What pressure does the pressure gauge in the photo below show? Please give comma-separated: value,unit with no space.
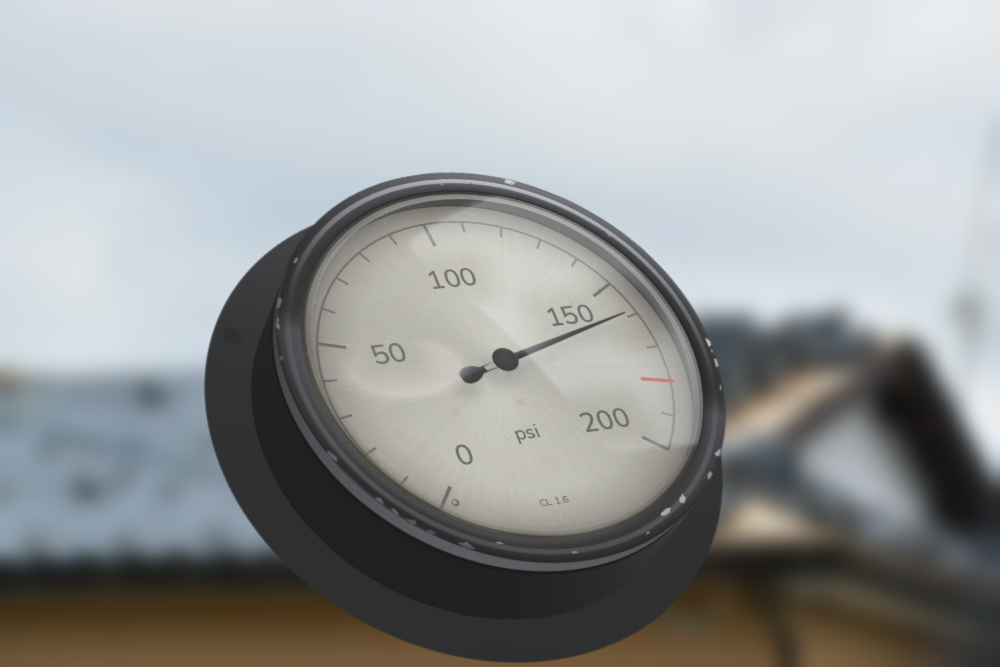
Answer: 160,psi
